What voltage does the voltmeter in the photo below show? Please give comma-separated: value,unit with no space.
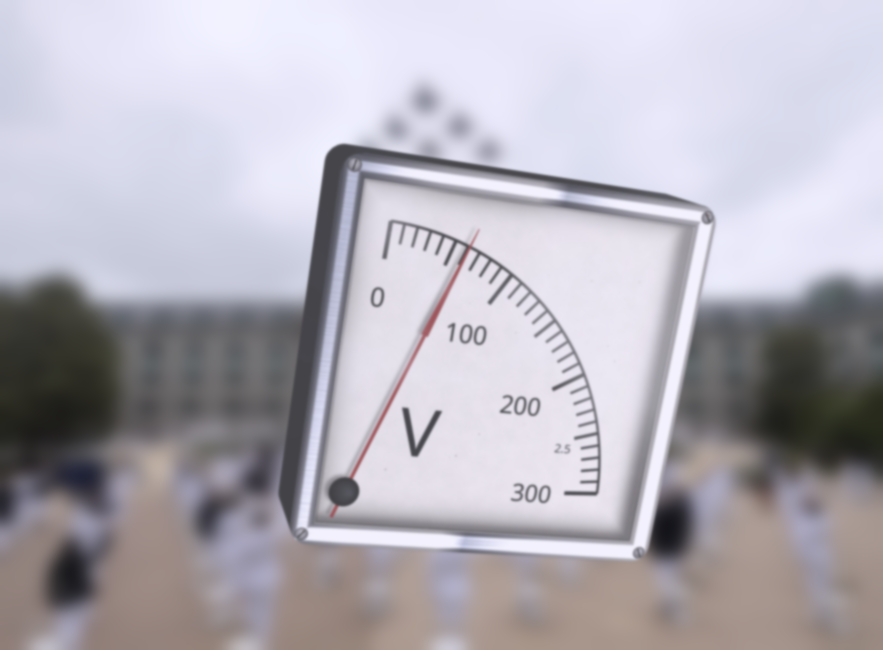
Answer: 60,V
